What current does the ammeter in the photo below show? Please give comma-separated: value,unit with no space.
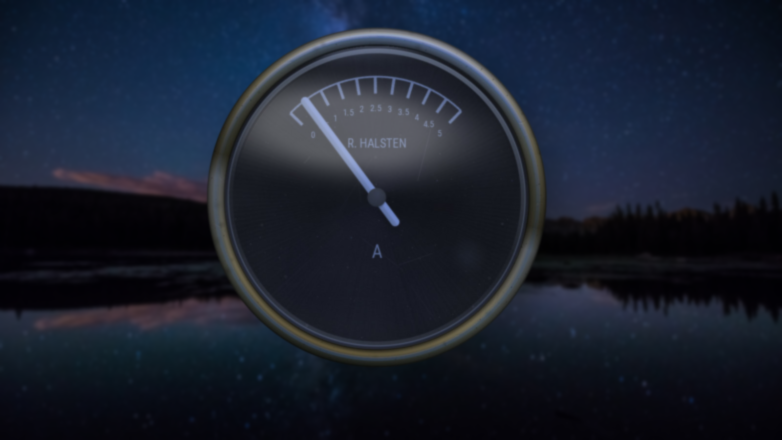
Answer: 0.5,A
